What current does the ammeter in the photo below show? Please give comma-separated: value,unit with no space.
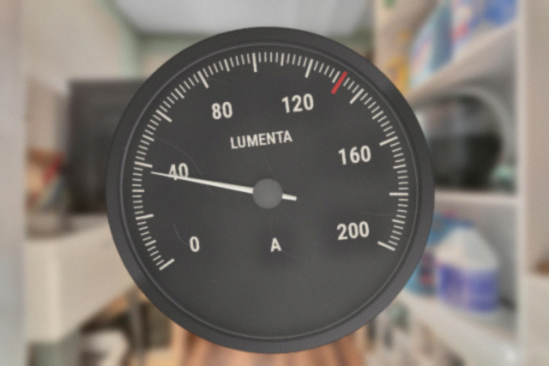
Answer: 38,A
